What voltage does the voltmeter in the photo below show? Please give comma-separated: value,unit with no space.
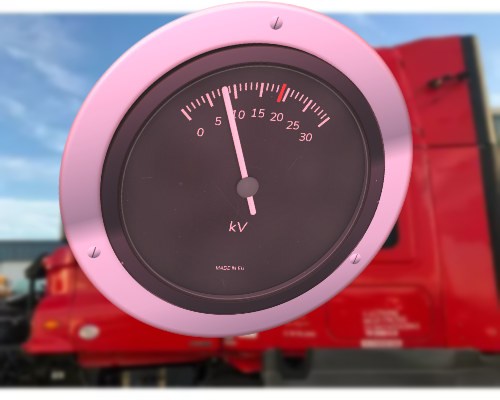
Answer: 8,kV
